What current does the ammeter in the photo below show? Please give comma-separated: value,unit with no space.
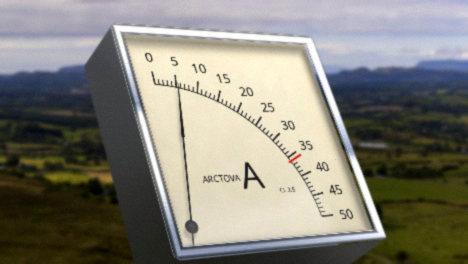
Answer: 5,A
